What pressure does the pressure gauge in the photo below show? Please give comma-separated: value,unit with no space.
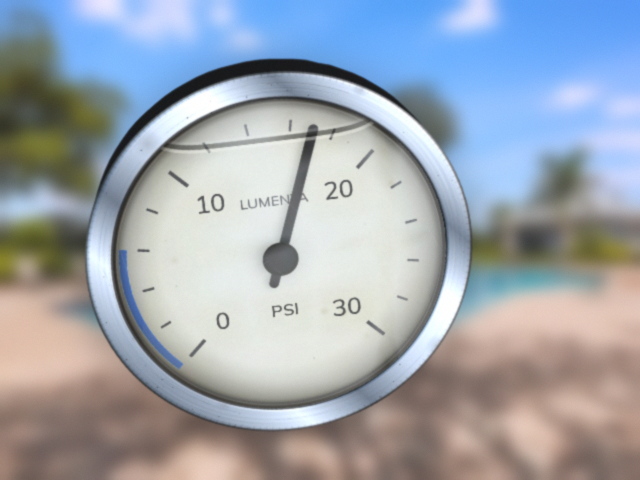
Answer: 17,psi
